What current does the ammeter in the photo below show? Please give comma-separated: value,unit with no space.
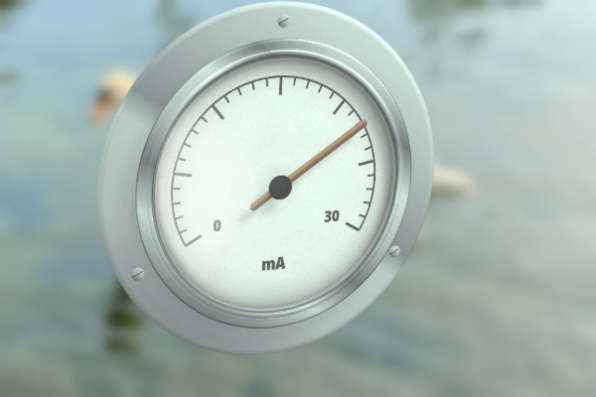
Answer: 22,mA
